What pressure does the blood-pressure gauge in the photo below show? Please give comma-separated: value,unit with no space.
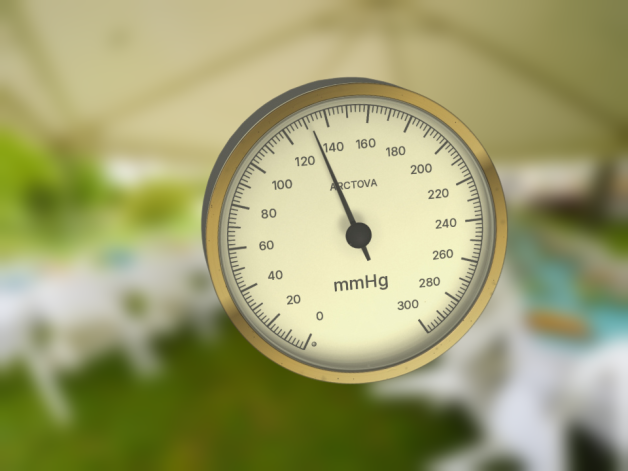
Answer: 132,mmHg
